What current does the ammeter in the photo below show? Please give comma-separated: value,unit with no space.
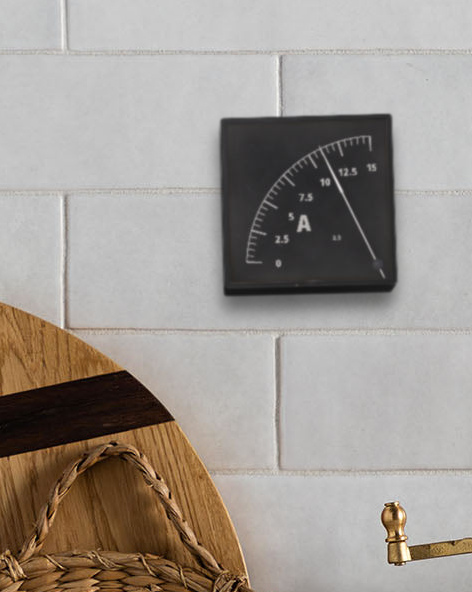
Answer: 11,A
